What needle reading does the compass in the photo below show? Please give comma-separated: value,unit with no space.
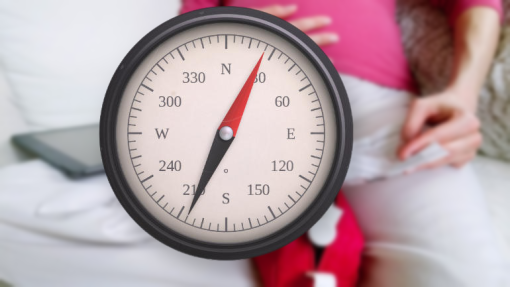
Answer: 25,°
